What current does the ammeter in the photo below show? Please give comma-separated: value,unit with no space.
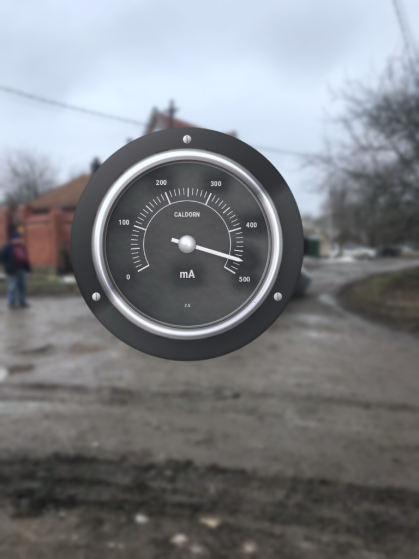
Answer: 470,mA
